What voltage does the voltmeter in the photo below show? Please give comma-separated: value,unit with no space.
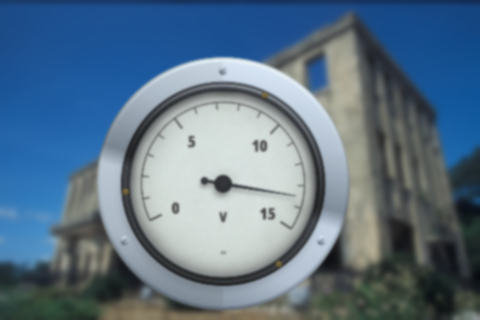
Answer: 13.5,V
